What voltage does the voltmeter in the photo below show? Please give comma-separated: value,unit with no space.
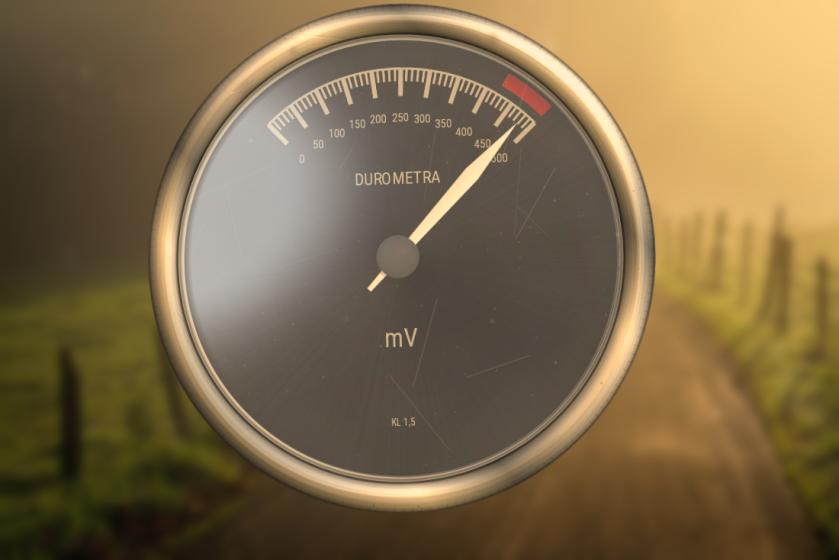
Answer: 480,mV
